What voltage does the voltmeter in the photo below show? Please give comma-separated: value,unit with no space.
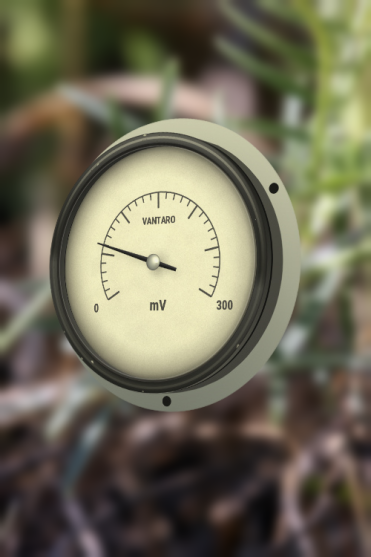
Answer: 60,mV
